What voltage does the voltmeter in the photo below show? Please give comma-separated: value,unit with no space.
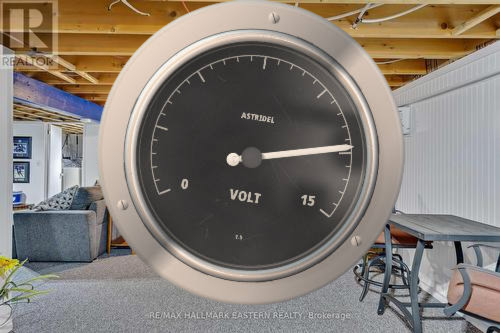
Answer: 12.25,V
